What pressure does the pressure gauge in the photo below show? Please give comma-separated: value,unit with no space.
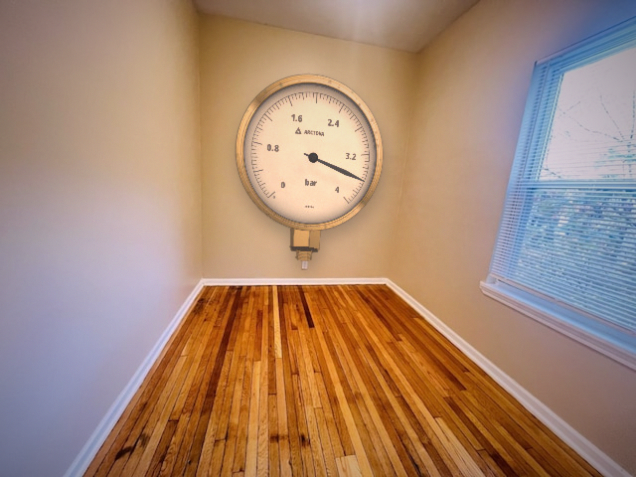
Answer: 3.6,bar
